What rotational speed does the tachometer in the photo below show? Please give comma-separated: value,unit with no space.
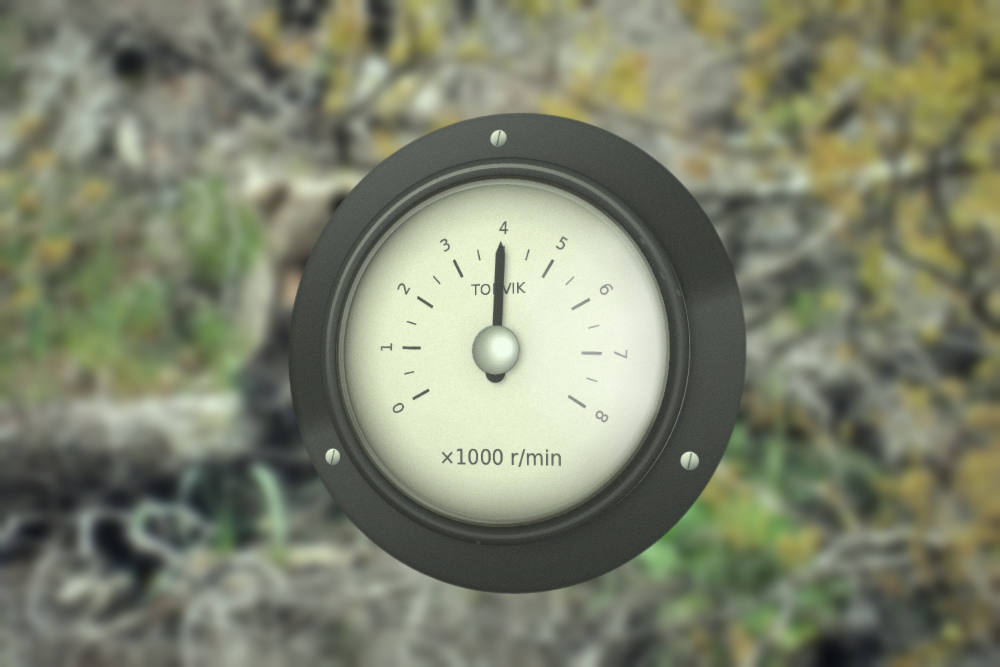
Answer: 4000,rpm
